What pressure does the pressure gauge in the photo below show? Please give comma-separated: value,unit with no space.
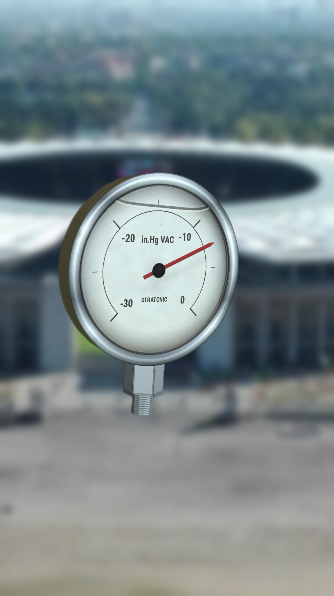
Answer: -7.5,inHg
